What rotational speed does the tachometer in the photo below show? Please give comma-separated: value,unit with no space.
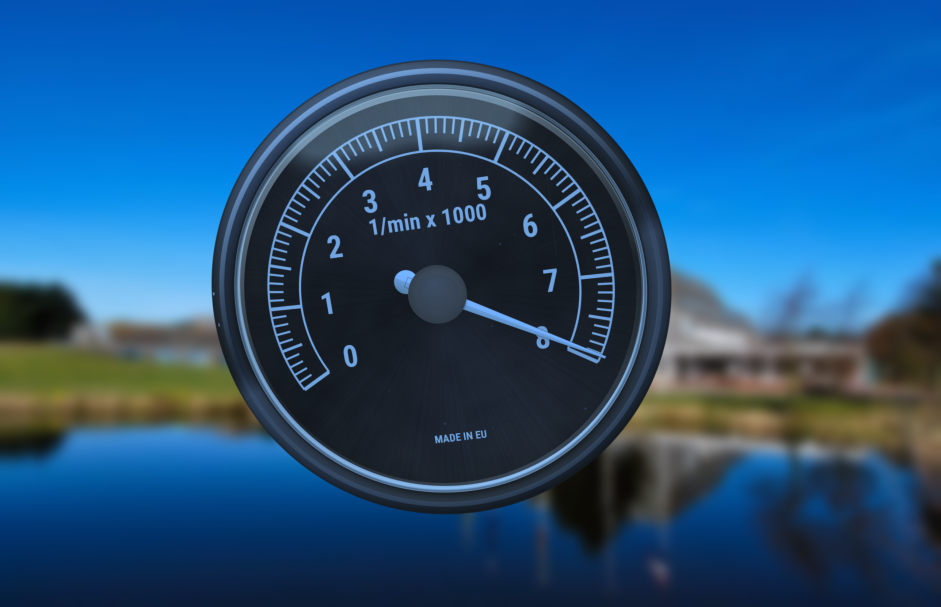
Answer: 7900,rpm
